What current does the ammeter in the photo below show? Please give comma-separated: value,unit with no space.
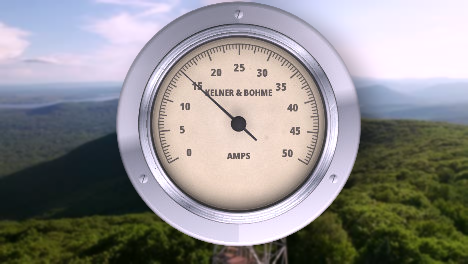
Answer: 15,A
